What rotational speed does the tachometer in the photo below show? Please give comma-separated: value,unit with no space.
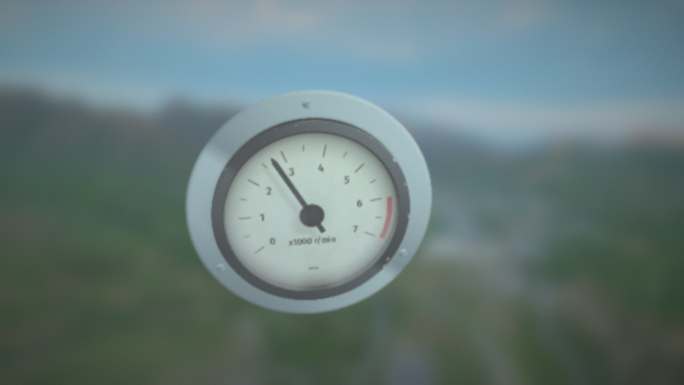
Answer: 2750,rpm
